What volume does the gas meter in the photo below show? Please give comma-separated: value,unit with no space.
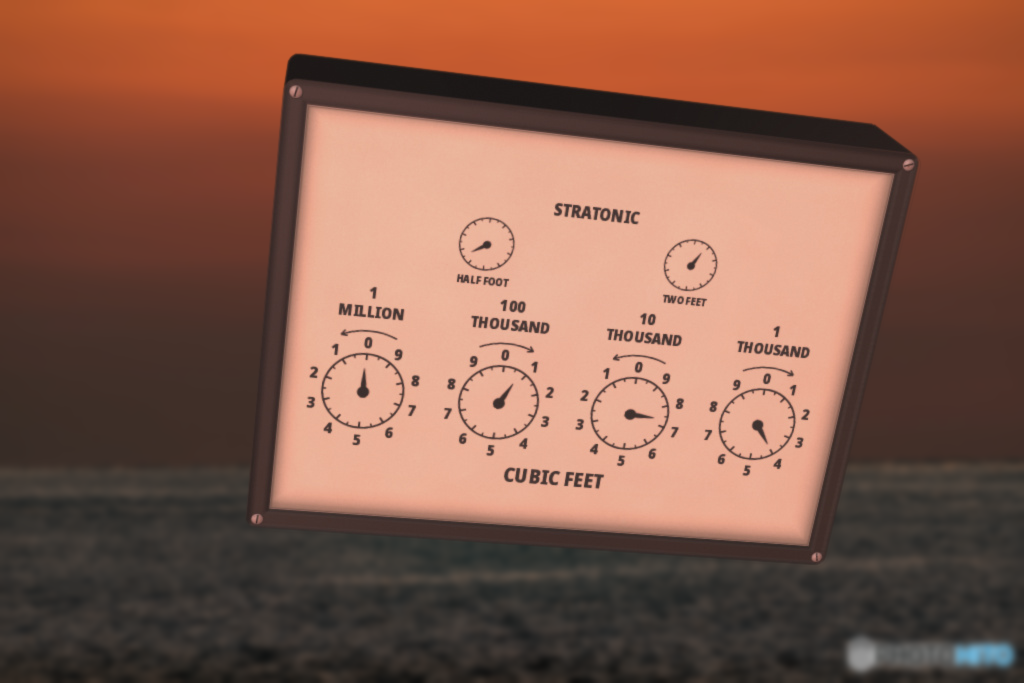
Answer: 7400,ft³
